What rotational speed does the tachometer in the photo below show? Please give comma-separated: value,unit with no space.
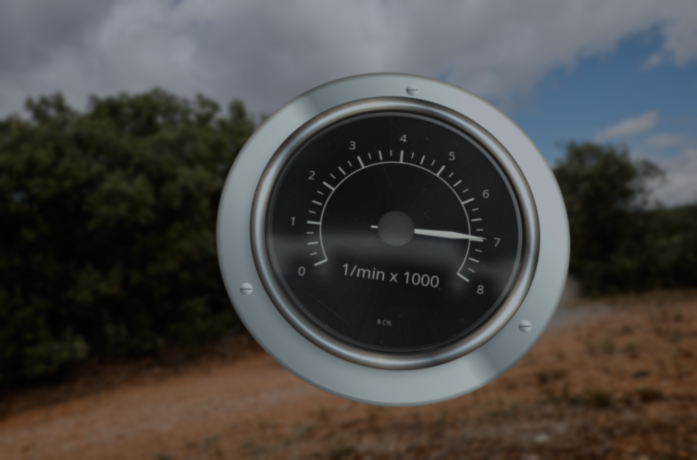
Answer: 7000,rpm
